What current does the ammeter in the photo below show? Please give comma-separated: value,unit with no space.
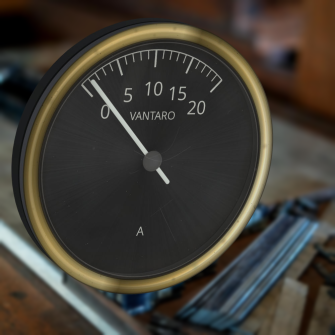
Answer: 1,A
